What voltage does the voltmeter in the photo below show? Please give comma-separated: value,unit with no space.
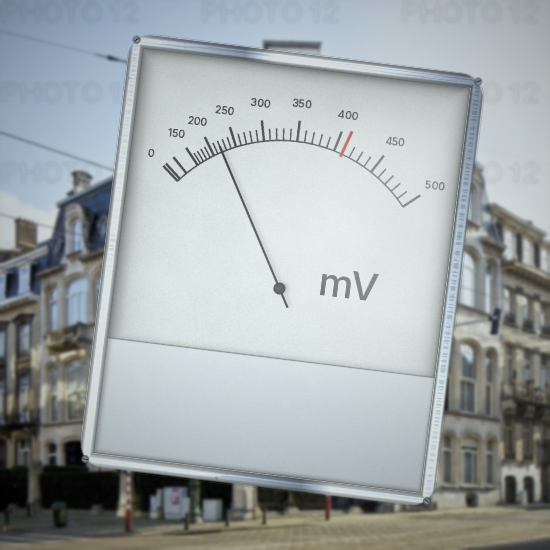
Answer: 220,mV
